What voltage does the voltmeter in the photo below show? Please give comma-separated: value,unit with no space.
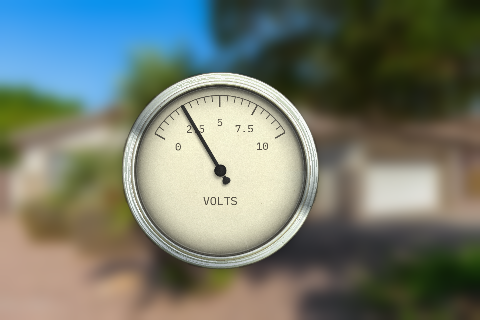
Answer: 2.5,V
